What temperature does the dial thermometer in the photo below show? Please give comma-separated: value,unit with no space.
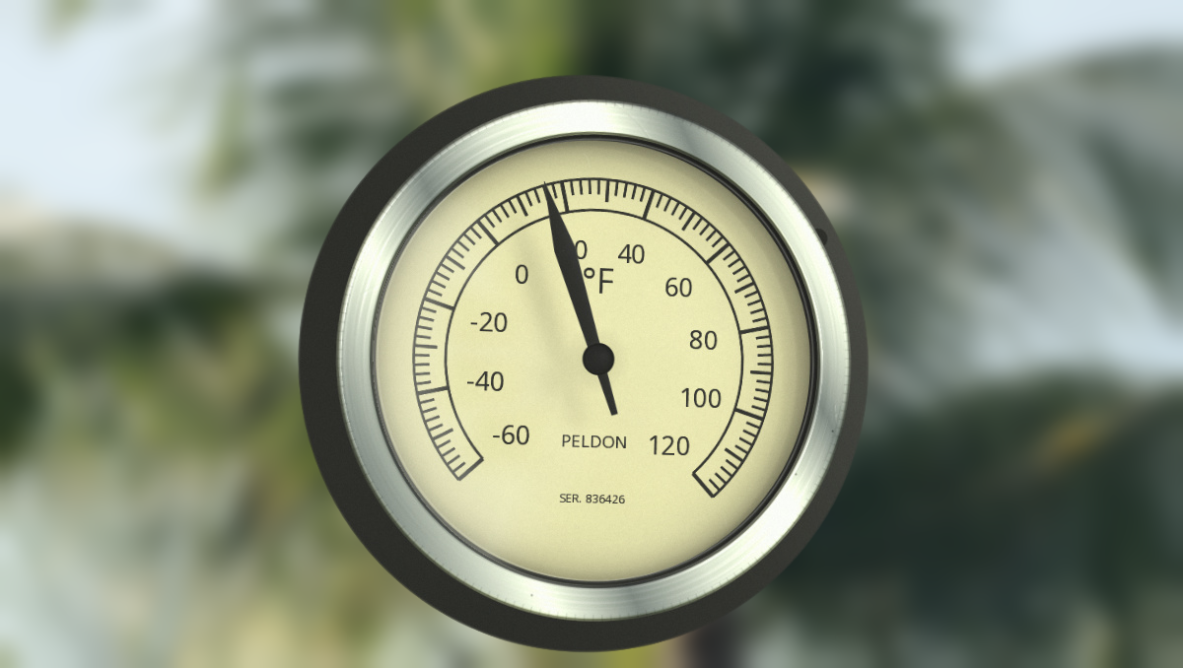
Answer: 16,°F
